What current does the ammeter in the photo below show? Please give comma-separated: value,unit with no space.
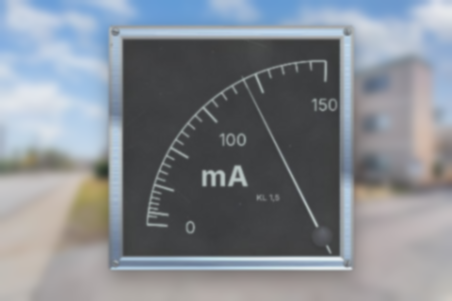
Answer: 120,mA
